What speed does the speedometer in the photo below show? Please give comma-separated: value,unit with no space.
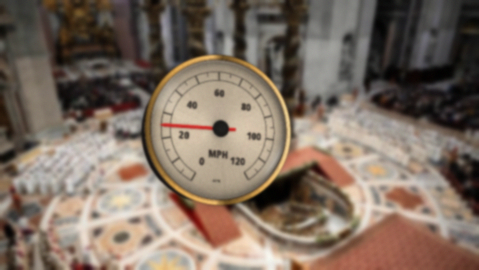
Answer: 25,mph
